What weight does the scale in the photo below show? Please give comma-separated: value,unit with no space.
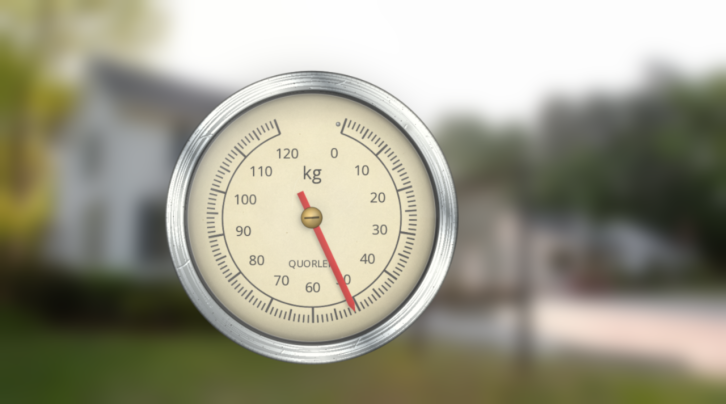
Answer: 51,kg
